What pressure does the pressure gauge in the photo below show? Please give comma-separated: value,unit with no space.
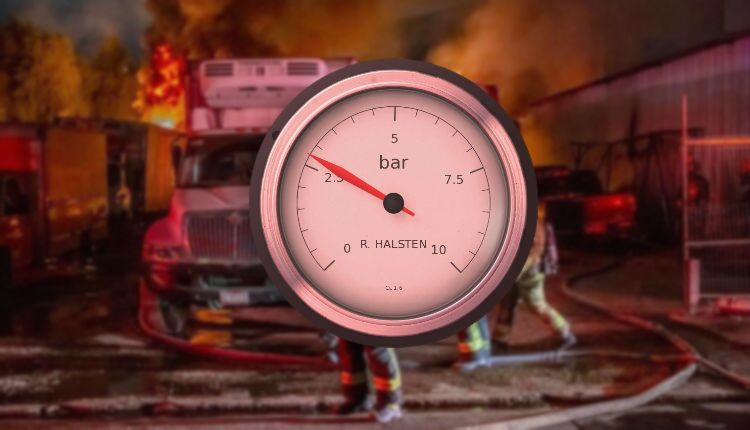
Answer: 2.75,bar
